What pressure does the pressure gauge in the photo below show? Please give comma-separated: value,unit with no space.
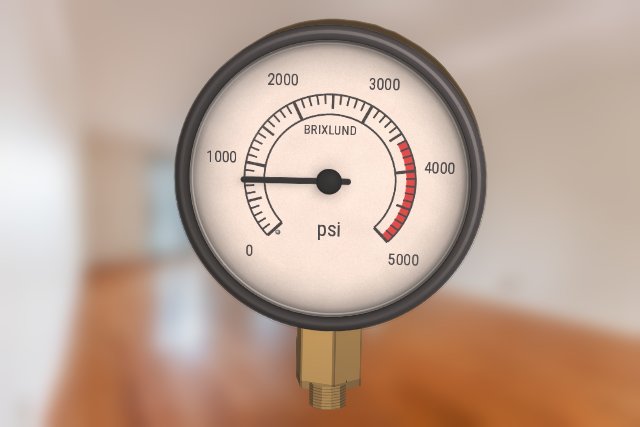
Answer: 800,psi
